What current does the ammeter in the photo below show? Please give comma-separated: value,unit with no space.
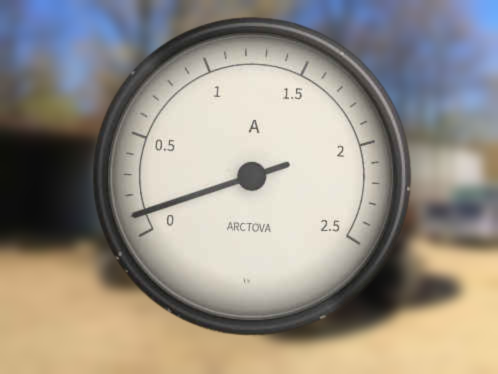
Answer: 0.1,A
